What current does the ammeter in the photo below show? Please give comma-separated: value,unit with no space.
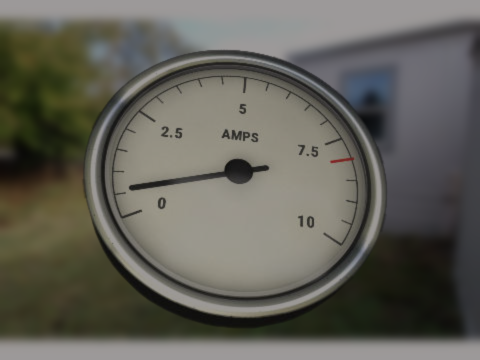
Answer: 0.5,A
